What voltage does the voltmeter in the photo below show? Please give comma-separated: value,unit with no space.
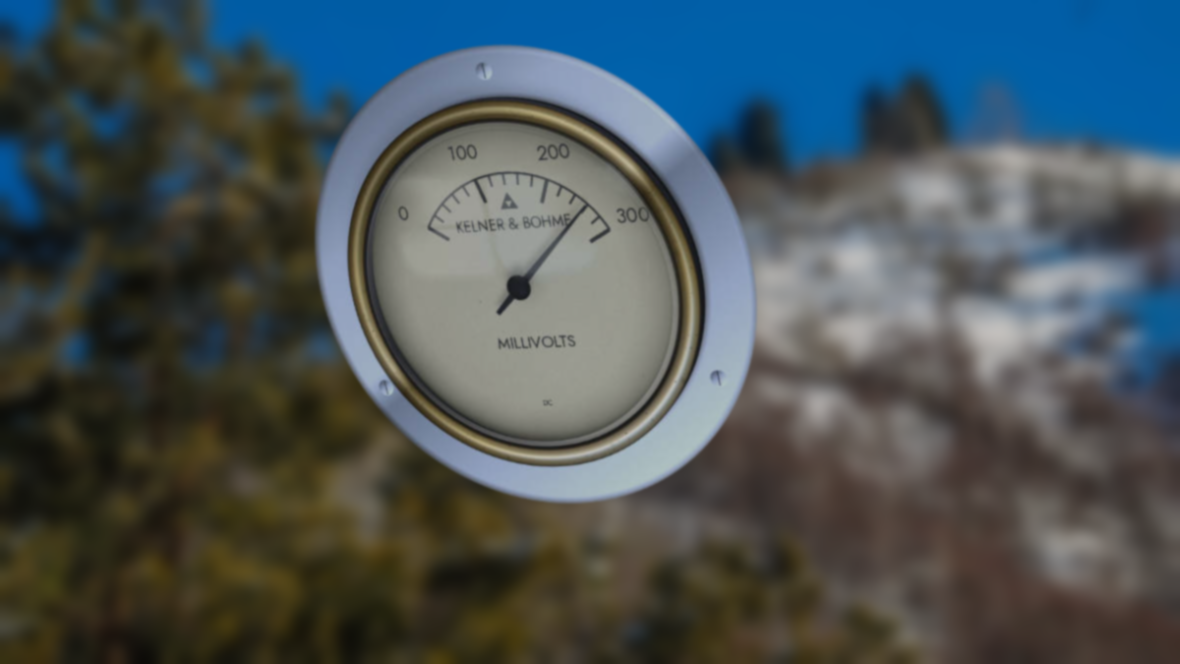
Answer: 260,mV
